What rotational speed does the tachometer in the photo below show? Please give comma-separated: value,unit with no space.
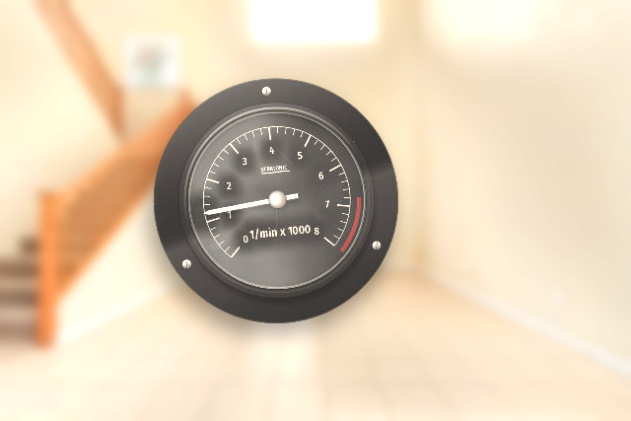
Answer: 1200,rpm
